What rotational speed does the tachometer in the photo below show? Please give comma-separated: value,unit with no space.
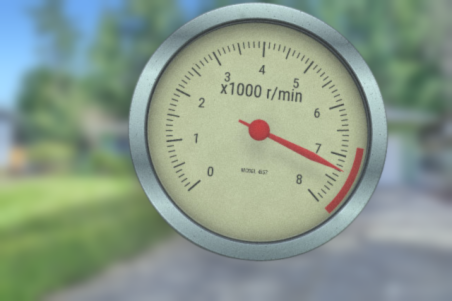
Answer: 7300,rpm
